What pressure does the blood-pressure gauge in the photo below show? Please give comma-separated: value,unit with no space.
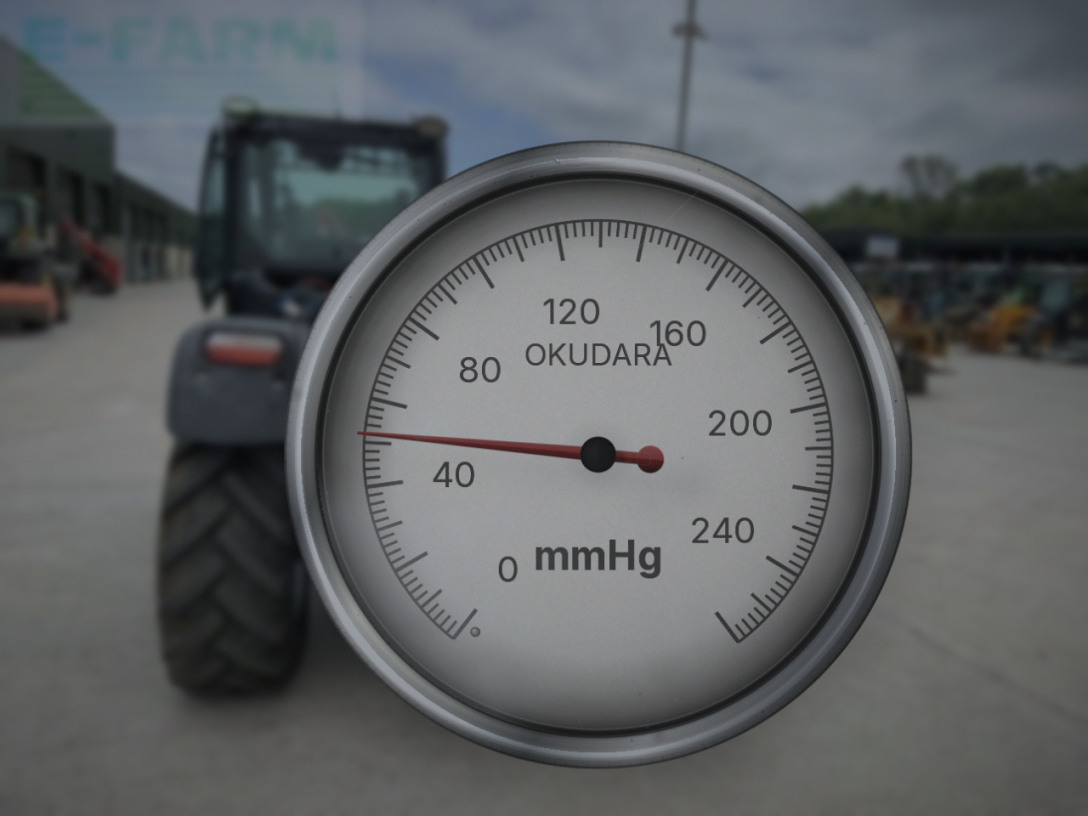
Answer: 52,mmHg
